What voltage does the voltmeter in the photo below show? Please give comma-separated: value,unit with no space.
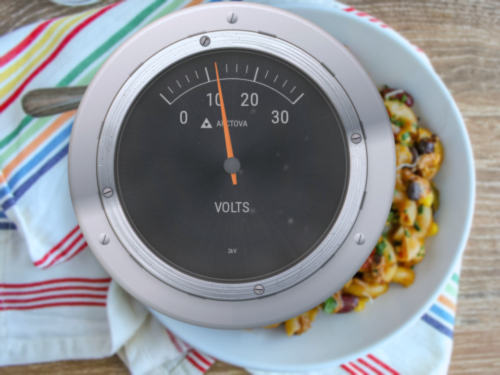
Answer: 12,V
